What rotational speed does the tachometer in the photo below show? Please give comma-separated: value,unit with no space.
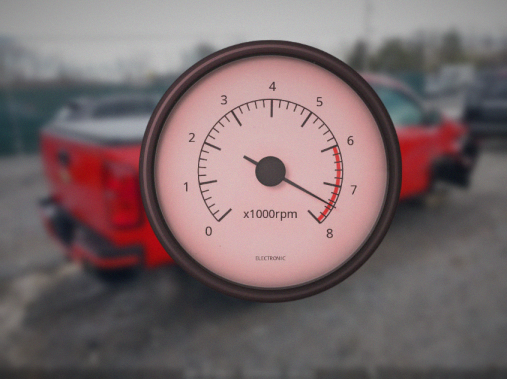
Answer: 7500,rpm
